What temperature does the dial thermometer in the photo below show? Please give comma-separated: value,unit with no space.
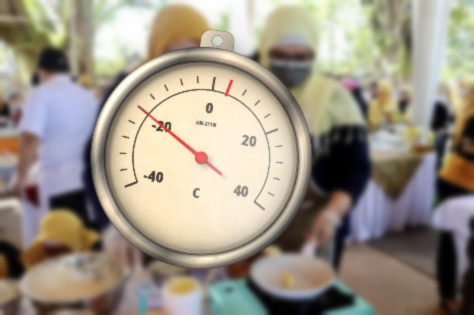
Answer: -20,°C
